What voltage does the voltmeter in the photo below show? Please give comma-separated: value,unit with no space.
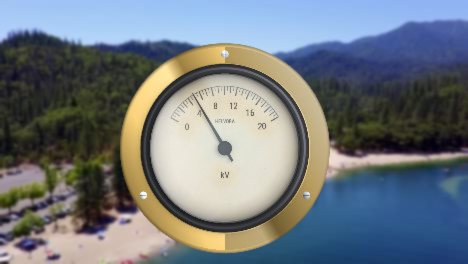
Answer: 5,kV
